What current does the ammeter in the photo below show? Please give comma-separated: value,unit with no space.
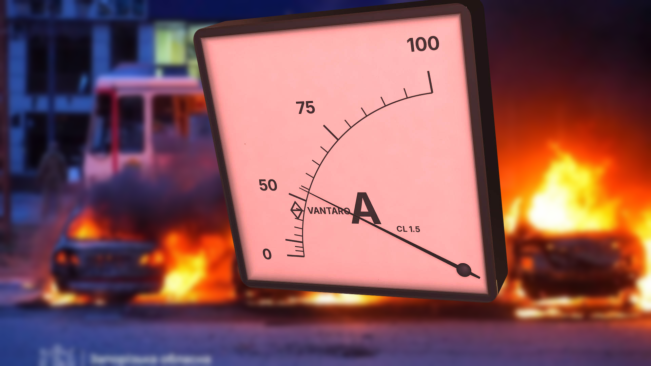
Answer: 55,A
